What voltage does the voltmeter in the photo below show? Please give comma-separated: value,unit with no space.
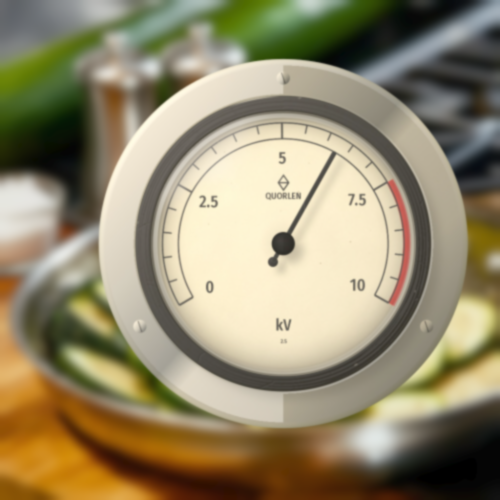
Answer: 6.25,kV
